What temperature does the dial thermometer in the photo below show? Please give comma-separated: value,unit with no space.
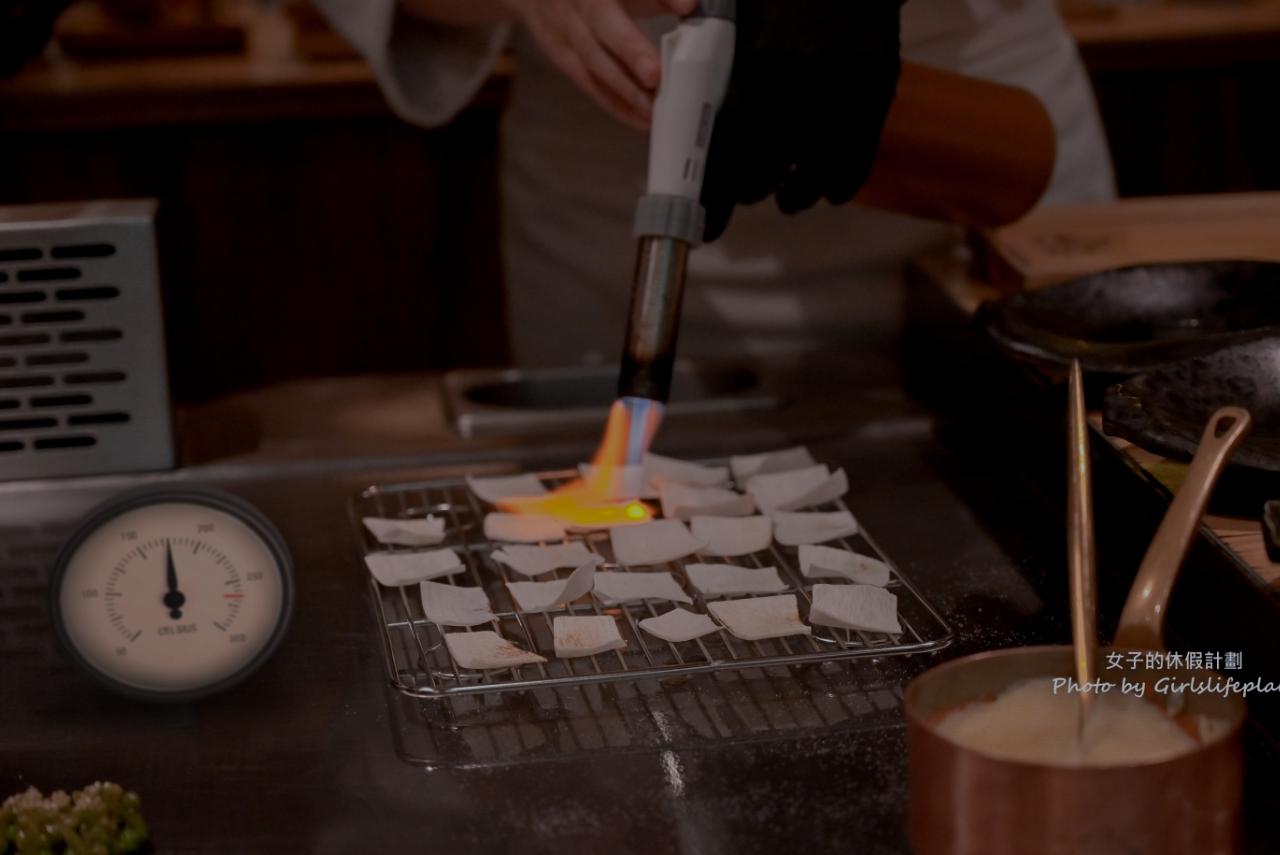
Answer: 175,°C
